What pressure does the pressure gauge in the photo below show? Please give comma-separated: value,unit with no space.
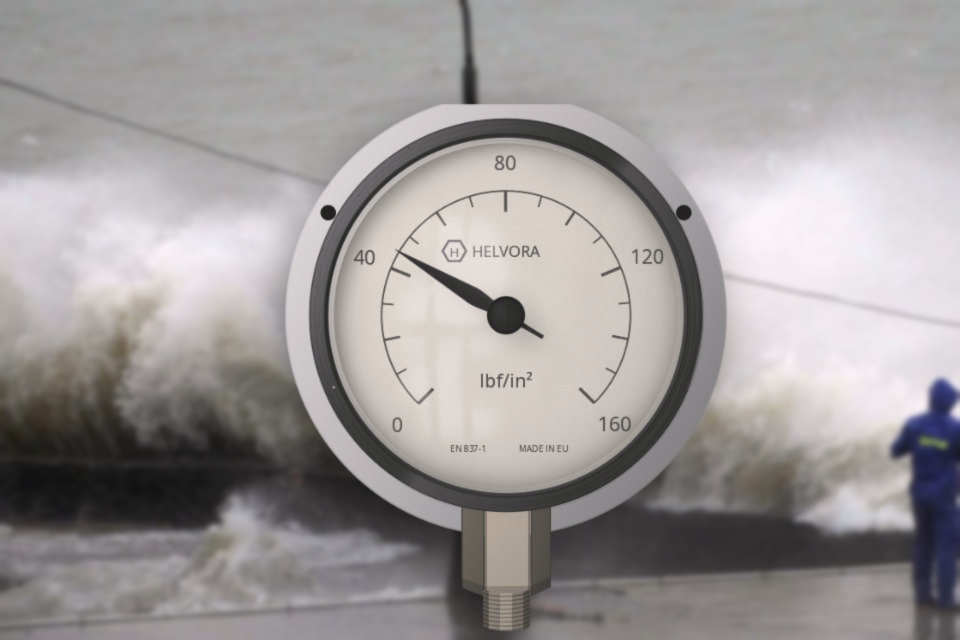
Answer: 45,psi
